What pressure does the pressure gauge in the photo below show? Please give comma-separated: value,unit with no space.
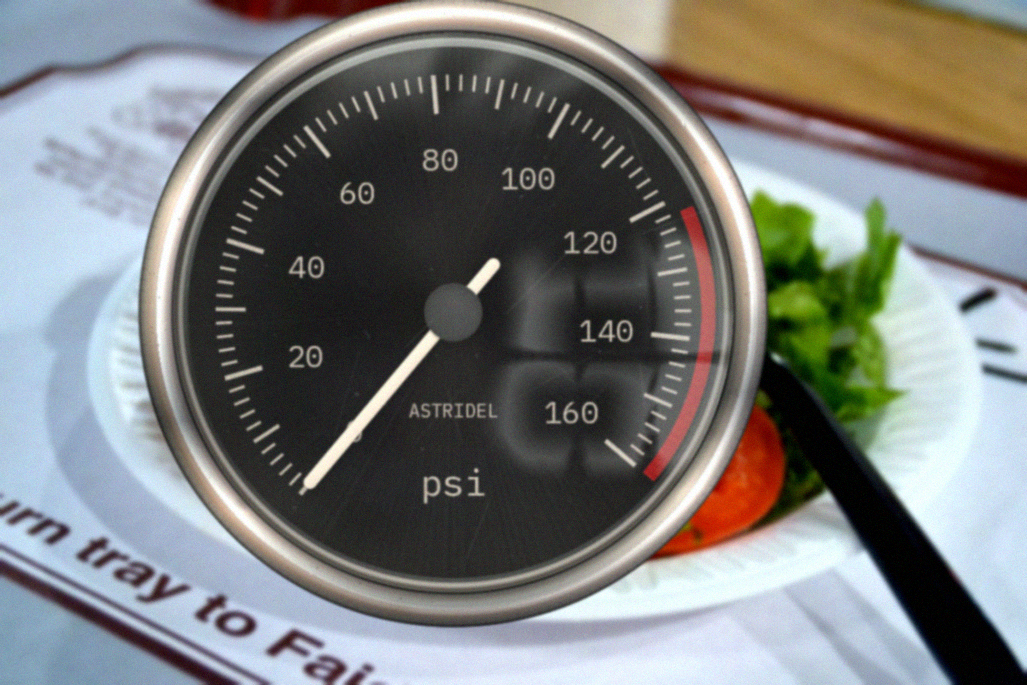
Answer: 0,psi
